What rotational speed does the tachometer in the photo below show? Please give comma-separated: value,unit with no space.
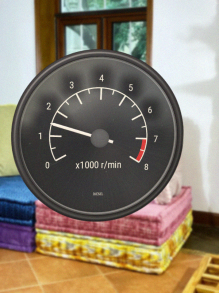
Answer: 1500,rpm
